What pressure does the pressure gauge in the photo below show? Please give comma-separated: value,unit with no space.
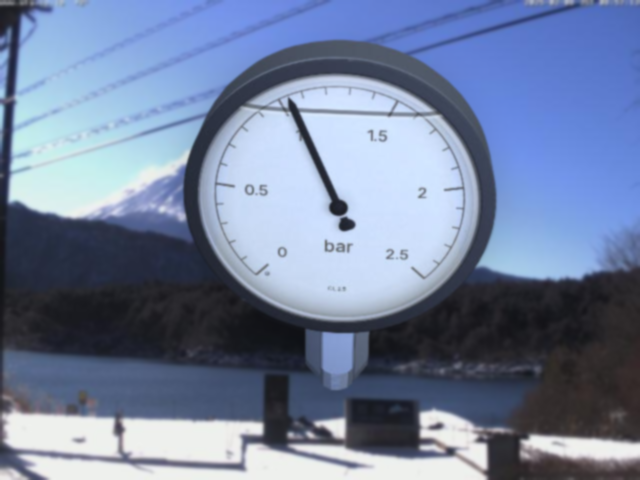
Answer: 1.05,bar
